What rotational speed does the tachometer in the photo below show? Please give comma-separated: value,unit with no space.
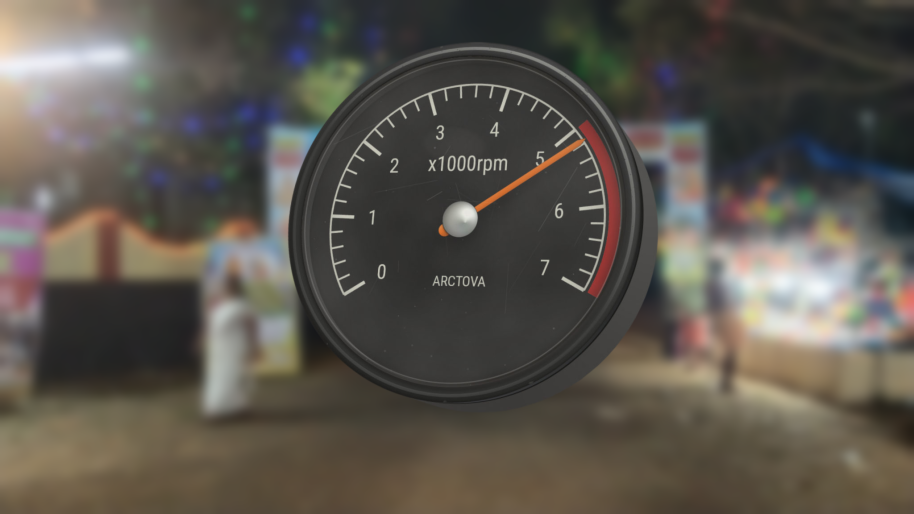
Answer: 5200,rpm
